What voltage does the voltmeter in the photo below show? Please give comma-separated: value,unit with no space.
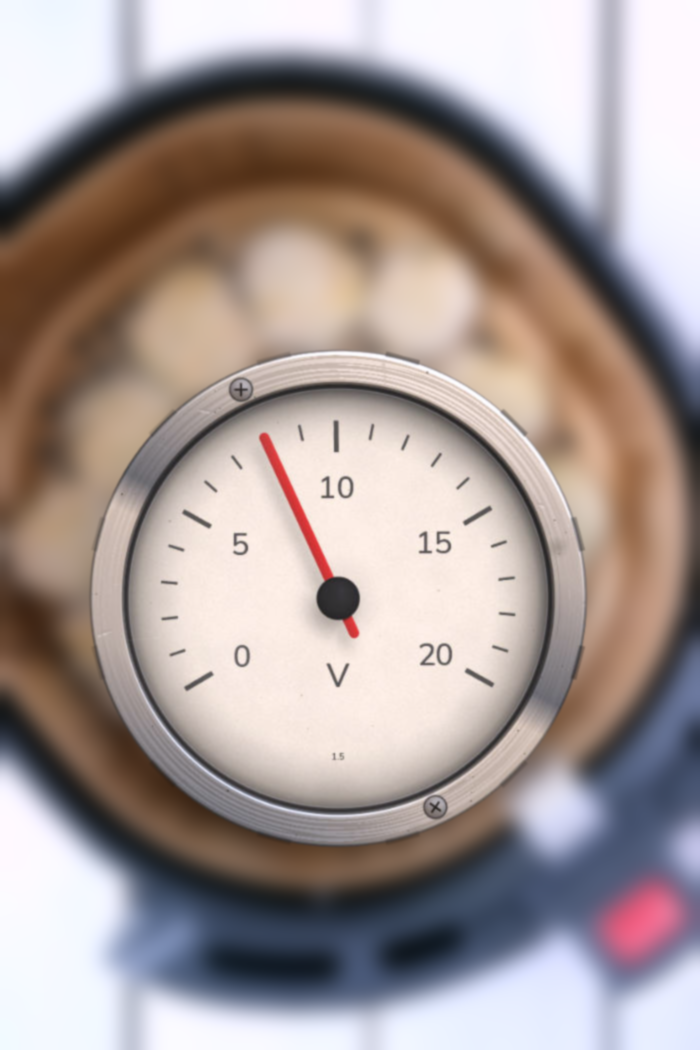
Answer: 8,V
